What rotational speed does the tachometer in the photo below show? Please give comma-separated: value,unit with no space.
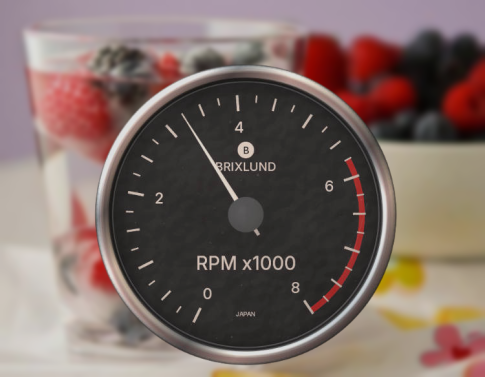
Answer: 3250,rpm
